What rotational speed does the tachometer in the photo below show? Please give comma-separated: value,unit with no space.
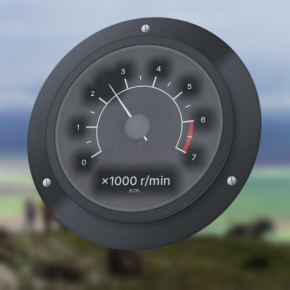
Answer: 2500,rpm
